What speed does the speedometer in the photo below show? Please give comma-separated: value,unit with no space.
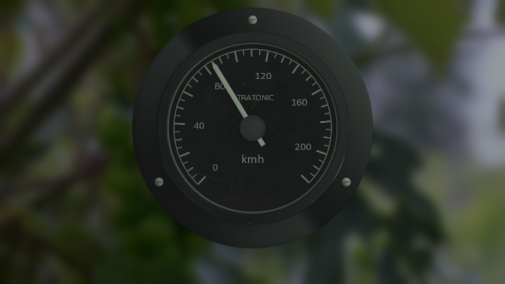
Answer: 85,km/h
